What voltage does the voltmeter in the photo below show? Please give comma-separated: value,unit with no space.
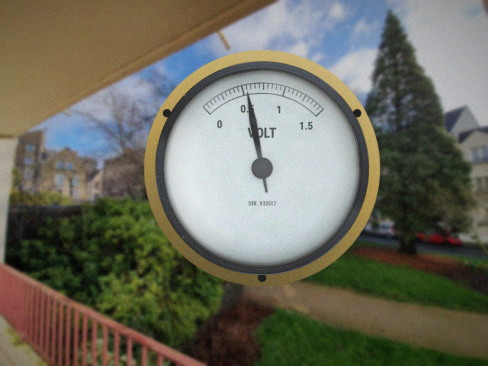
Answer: 0.55,V
